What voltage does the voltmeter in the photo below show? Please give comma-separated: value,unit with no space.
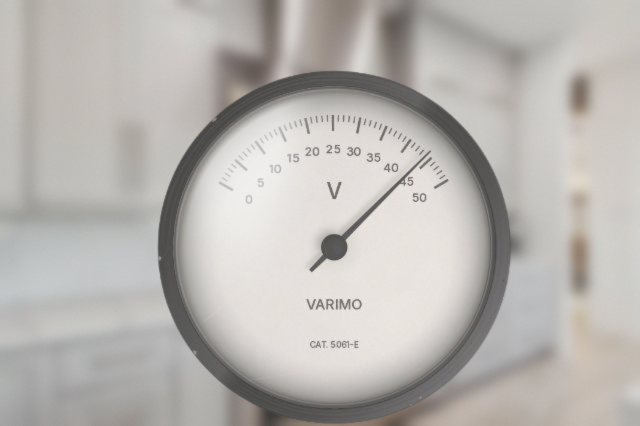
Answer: 44,V
